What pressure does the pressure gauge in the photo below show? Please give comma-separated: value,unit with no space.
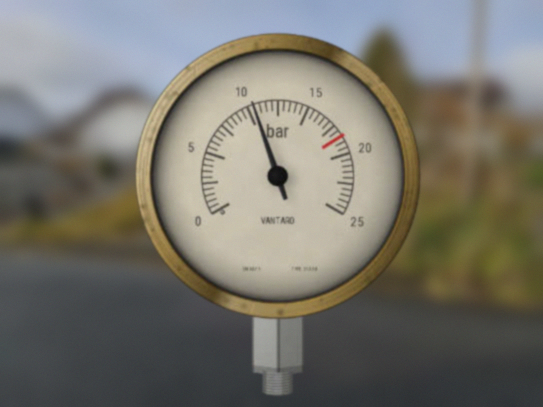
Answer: 10.5,bar
